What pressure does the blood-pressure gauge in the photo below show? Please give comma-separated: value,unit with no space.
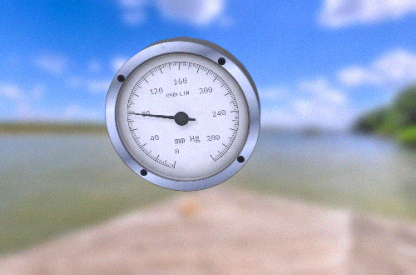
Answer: 80,mmHg
